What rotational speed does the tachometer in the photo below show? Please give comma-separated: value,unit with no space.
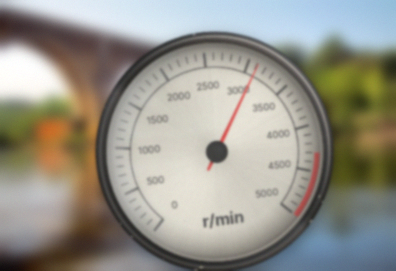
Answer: 3100,rpm
